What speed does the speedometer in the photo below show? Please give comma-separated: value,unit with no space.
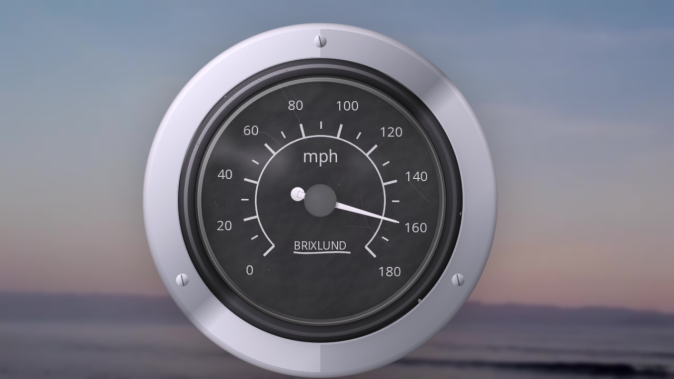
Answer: 160,mph
